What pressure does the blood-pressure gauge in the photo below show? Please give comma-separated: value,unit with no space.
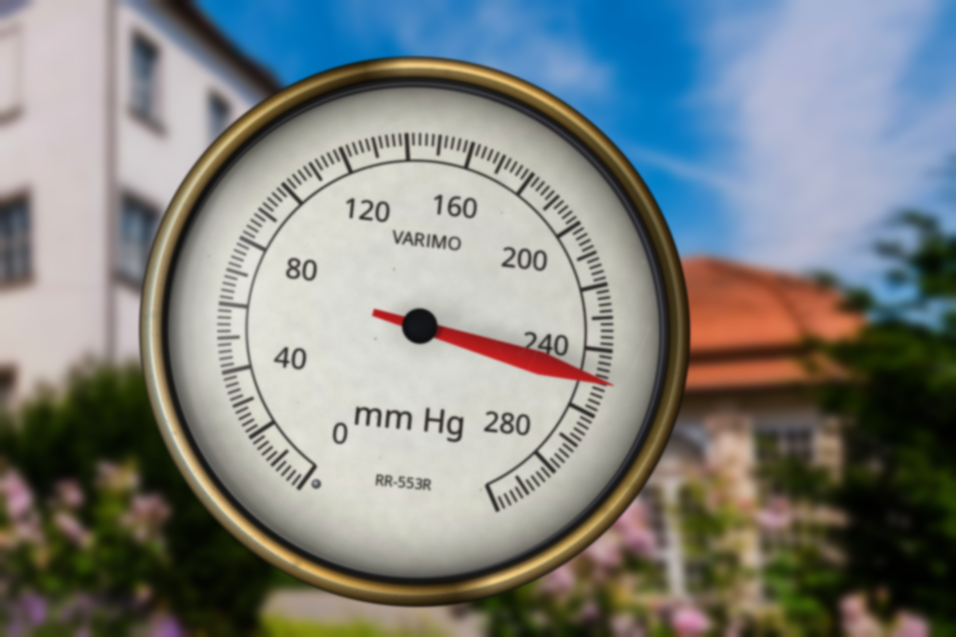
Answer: 250,mmHg
